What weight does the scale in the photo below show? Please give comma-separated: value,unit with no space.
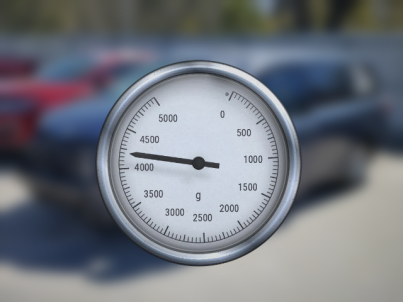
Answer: 4200,g
